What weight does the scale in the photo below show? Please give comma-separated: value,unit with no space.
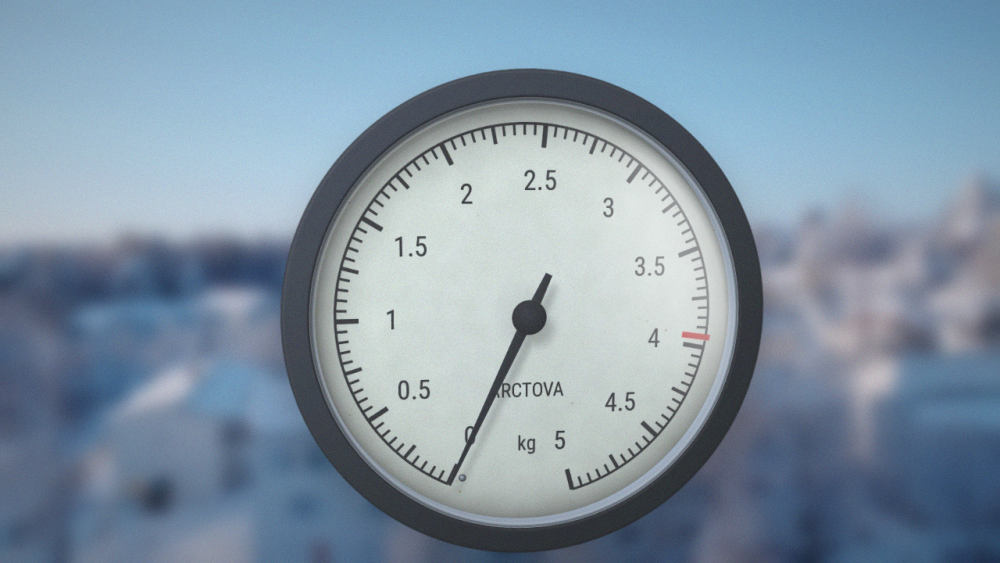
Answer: 0,kg
